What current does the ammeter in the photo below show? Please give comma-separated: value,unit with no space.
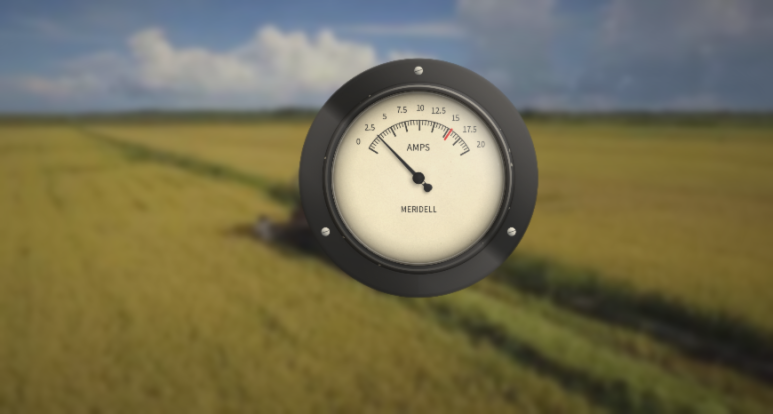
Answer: 2.5,A
